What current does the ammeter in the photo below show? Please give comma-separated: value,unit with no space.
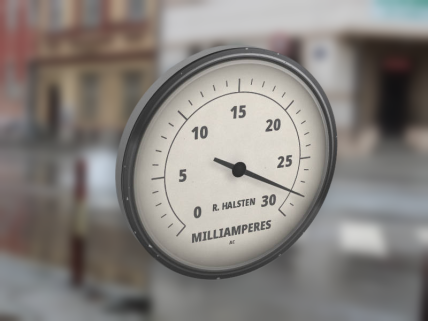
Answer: 28,mA
